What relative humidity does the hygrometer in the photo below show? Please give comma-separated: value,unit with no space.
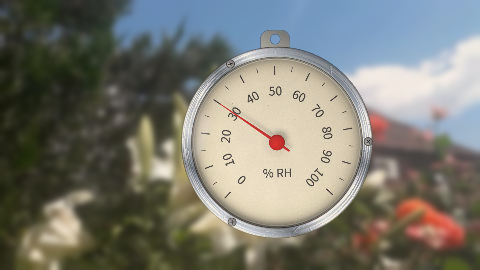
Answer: 30,%
